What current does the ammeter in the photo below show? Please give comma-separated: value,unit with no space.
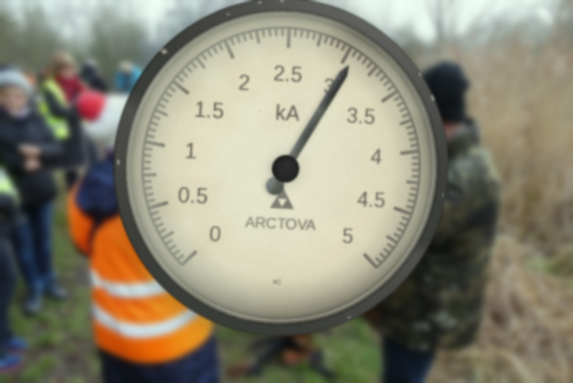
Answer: 3.05,kA
